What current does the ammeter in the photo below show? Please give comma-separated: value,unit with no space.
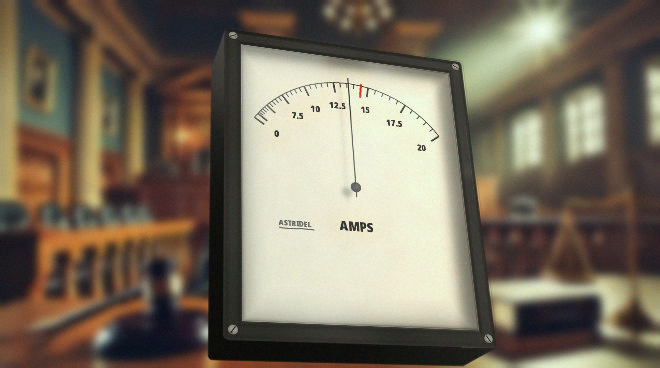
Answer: 13.5,A
